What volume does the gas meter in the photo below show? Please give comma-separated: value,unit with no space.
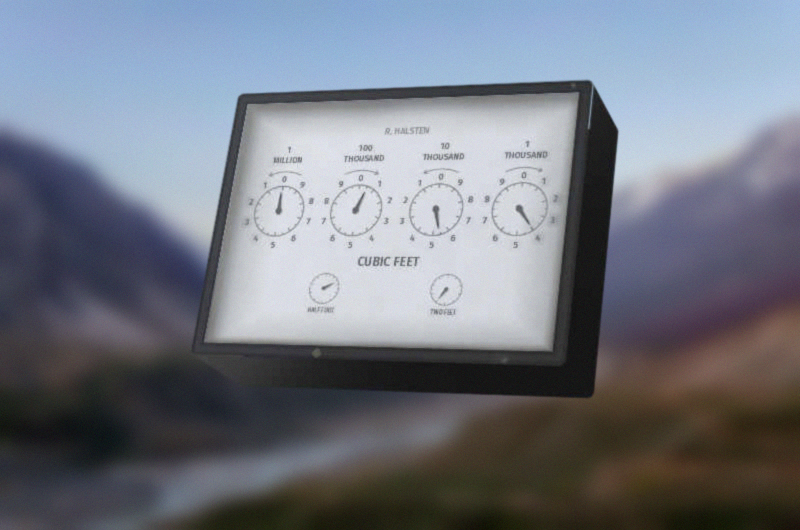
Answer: 5400,ft³
